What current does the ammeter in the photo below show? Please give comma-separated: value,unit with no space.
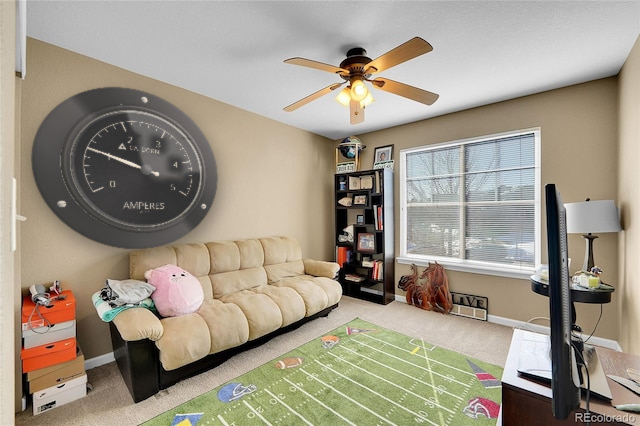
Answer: 1,A
